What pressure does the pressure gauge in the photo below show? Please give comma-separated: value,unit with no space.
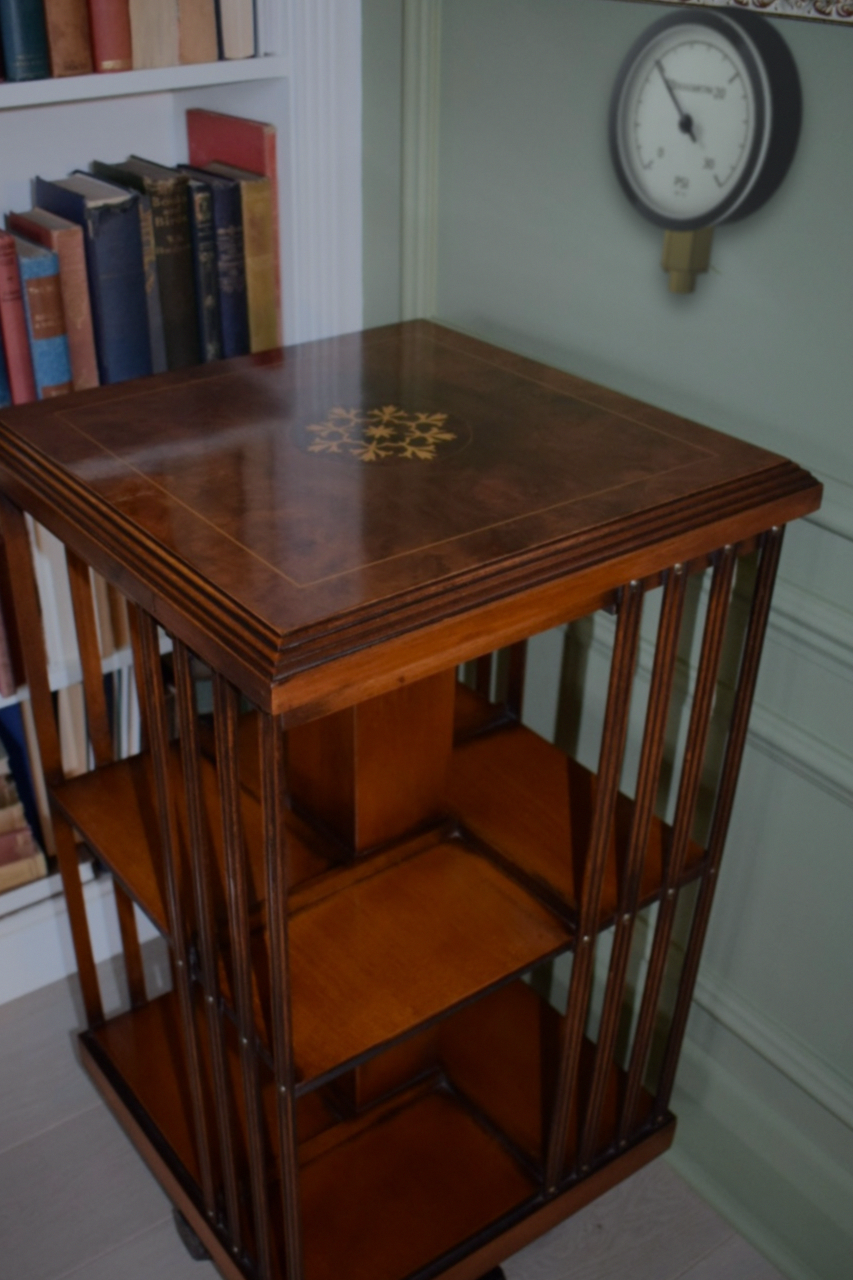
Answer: 10,psi
